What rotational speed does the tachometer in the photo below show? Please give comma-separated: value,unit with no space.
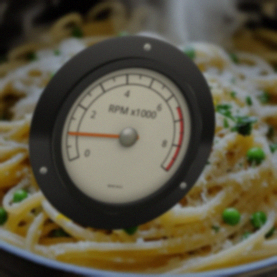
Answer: 1000,rpm
